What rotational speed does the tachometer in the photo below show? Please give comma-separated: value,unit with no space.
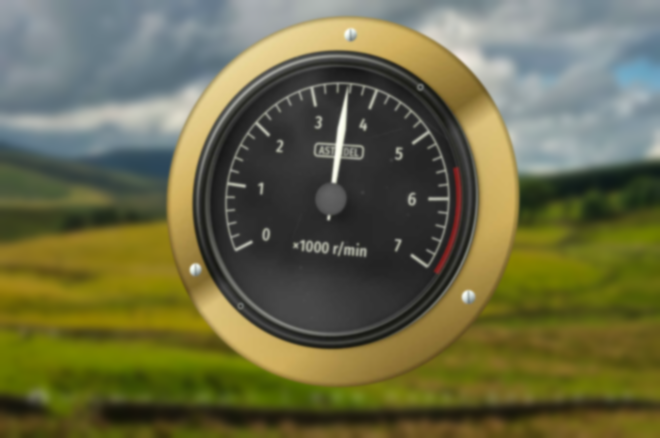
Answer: 3600,rpm
